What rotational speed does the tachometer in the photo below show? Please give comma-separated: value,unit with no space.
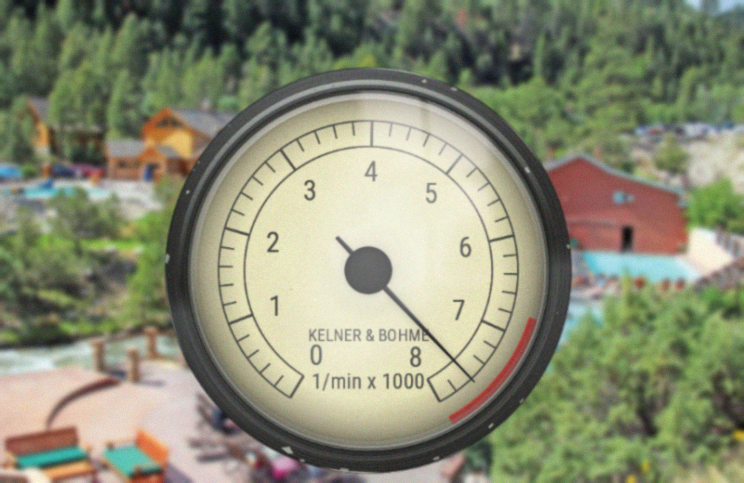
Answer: 7600,rpm
